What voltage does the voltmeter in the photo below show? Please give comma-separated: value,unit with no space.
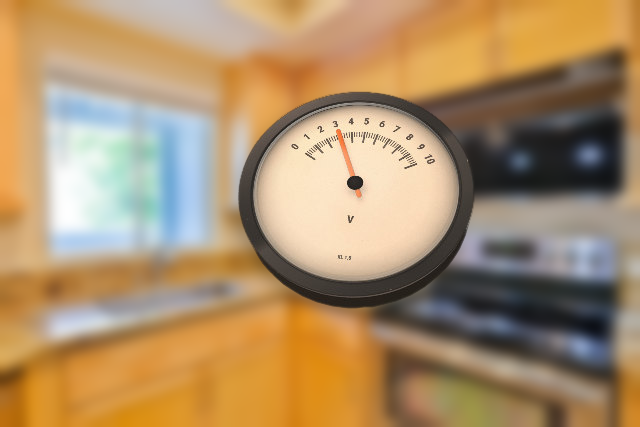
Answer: 3,V
